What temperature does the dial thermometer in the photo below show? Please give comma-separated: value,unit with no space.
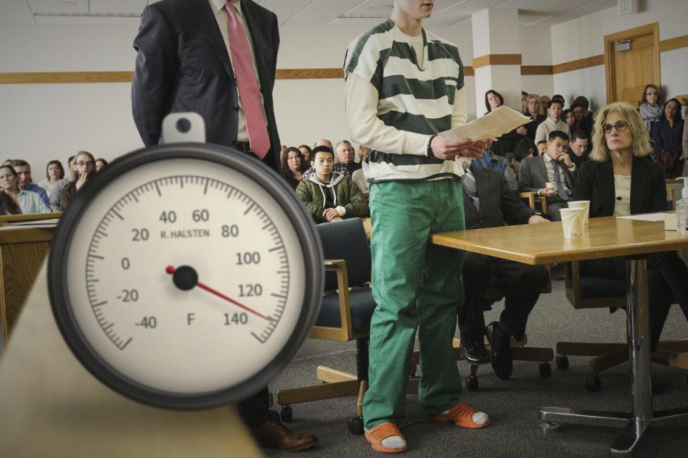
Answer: 130,°F
